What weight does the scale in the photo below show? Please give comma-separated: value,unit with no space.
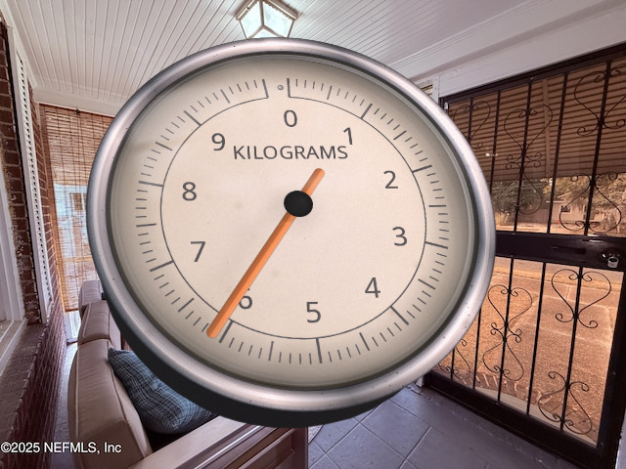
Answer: 6.1,kg
